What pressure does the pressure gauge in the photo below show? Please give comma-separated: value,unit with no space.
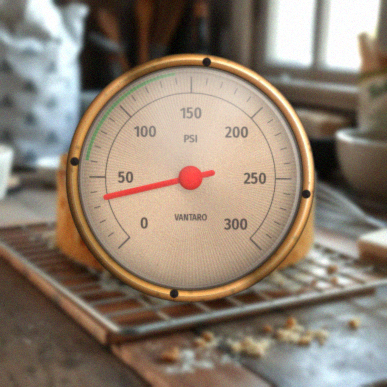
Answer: 35,psi
